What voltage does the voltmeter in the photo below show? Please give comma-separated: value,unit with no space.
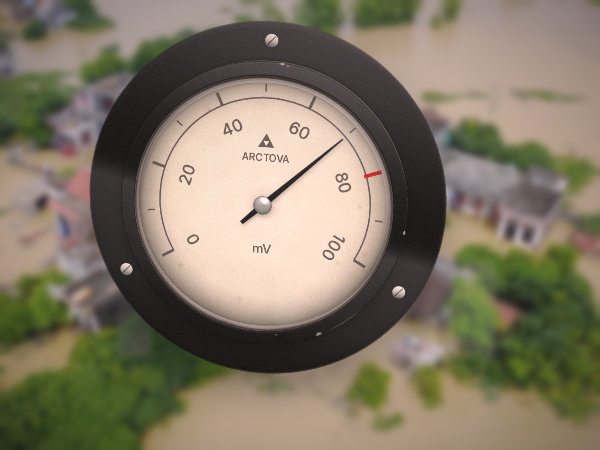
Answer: 70,mV
